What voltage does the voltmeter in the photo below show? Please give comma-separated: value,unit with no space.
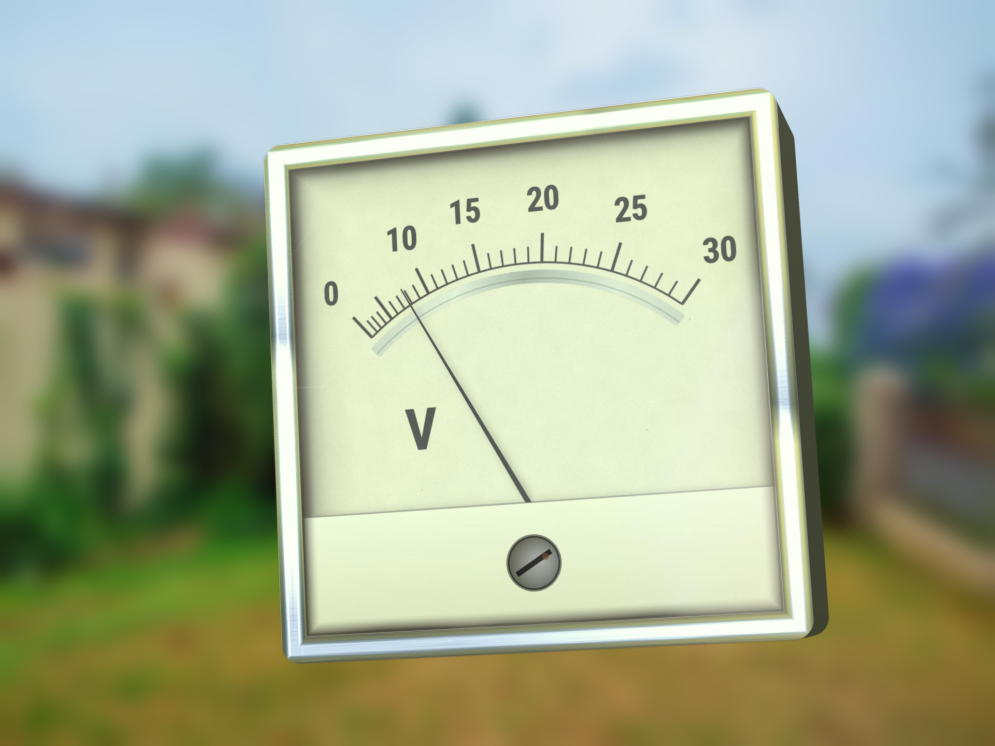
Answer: 8,V
